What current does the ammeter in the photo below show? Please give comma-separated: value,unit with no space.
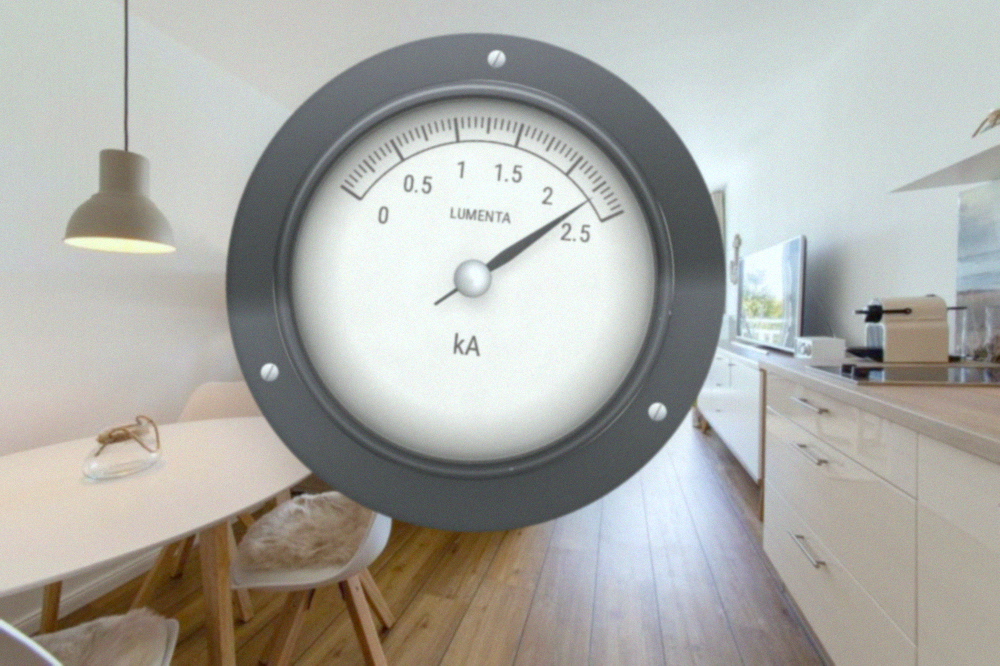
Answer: 2.3,kA
